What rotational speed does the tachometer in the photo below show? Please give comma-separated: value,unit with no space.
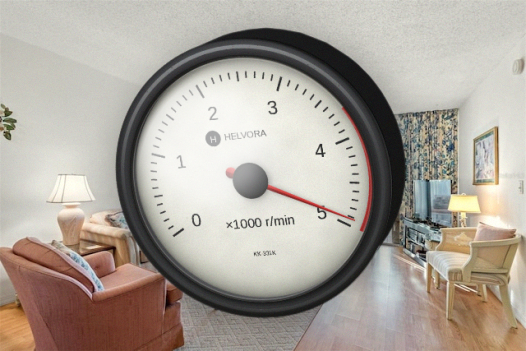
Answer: 4900,rpm
